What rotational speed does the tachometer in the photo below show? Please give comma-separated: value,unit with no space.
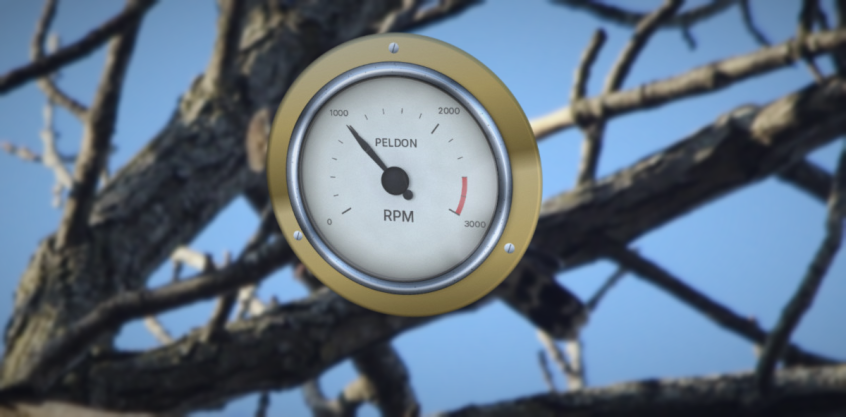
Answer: 1000,rpm
